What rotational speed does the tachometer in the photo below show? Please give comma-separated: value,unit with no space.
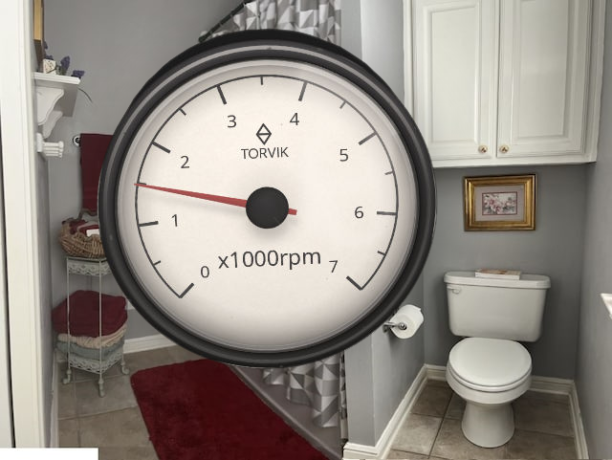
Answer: 1500,rpm
